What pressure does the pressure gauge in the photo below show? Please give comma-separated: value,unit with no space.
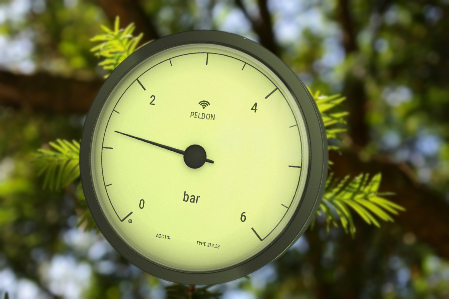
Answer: 1.25,bar
